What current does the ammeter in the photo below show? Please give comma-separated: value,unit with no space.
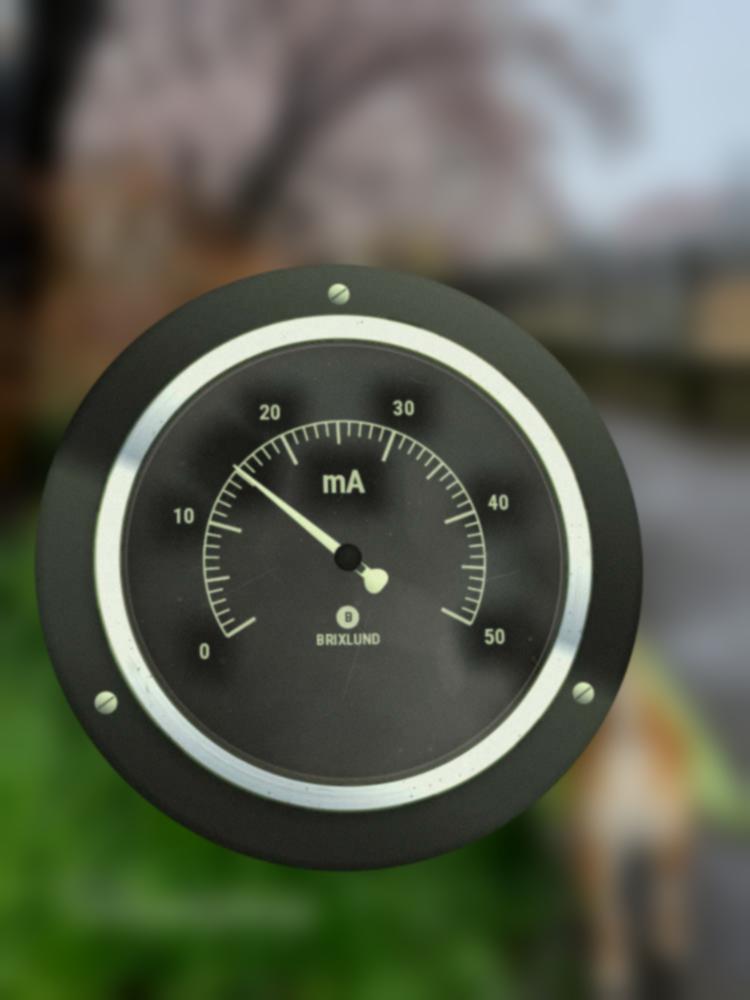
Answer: 15,mA
